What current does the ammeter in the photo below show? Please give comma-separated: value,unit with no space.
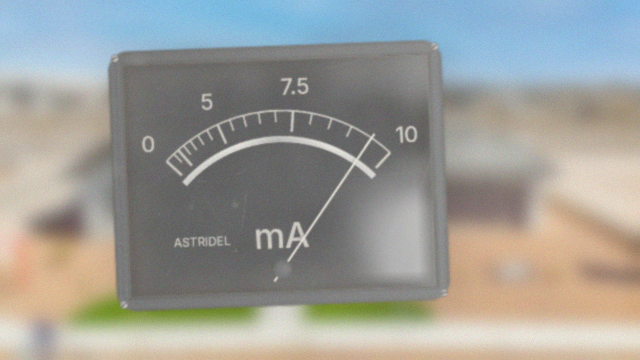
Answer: 9.5,mA
